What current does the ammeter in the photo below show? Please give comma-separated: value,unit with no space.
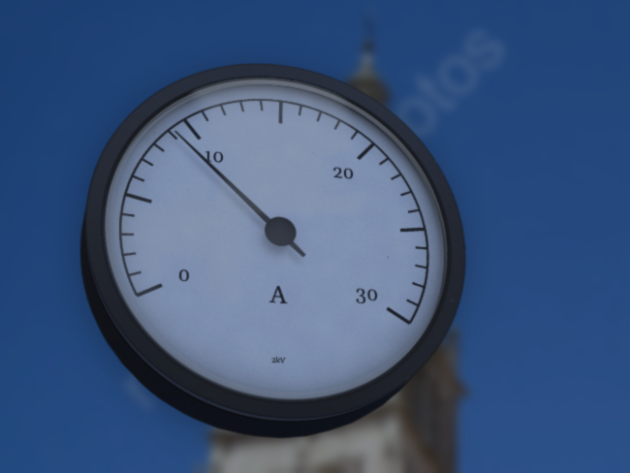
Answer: 9,A
